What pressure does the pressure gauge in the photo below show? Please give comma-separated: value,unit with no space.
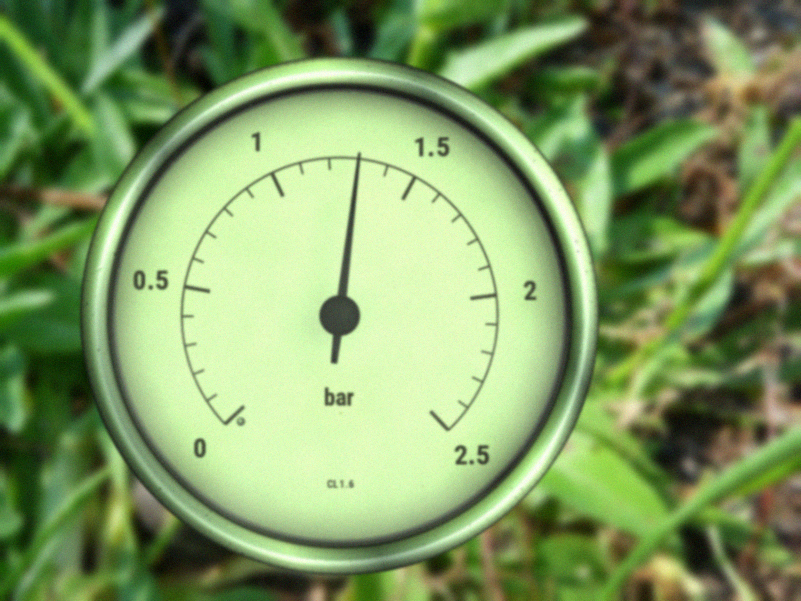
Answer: 1.3,bar
